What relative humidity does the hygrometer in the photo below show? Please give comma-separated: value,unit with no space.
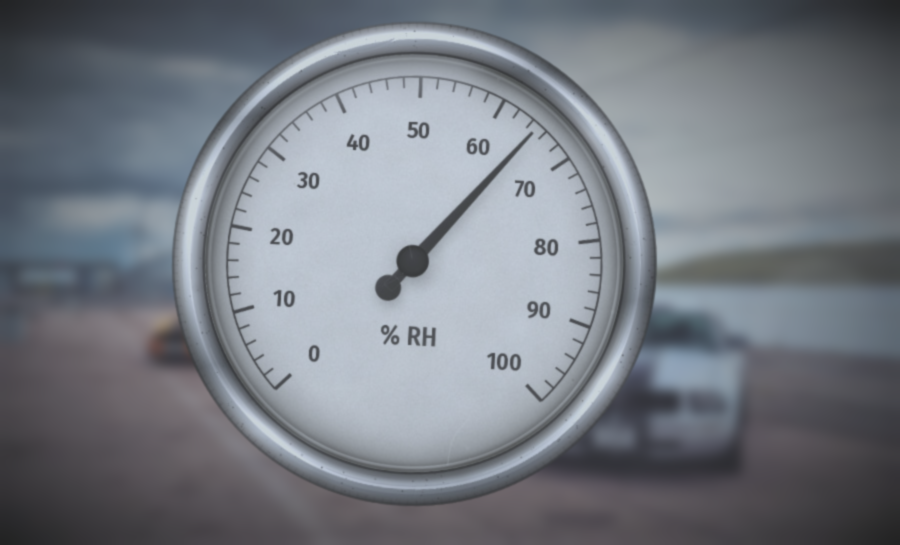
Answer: 65,%
